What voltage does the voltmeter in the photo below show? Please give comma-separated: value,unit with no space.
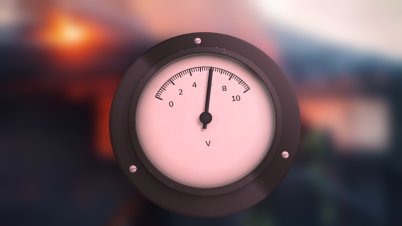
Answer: 6,V
